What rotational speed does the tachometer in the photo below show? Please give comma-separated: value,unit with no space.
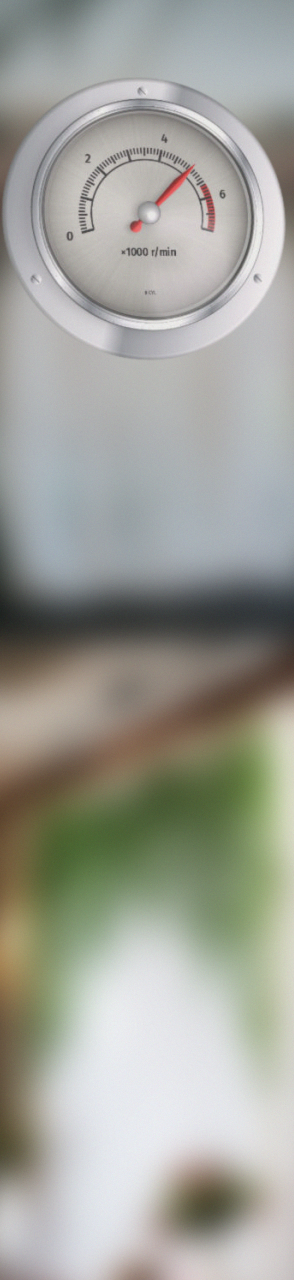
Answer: 5000,rpm
